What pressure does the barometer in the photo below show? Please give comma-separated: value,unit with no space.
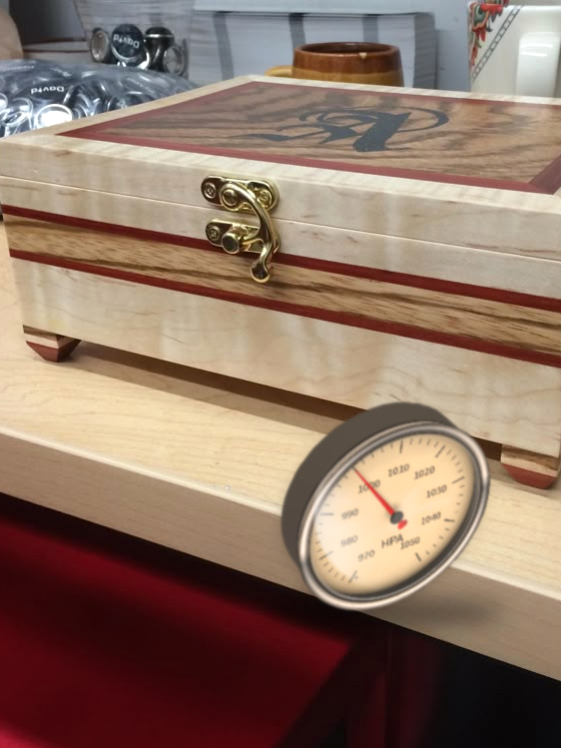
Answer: 1000,hPa
